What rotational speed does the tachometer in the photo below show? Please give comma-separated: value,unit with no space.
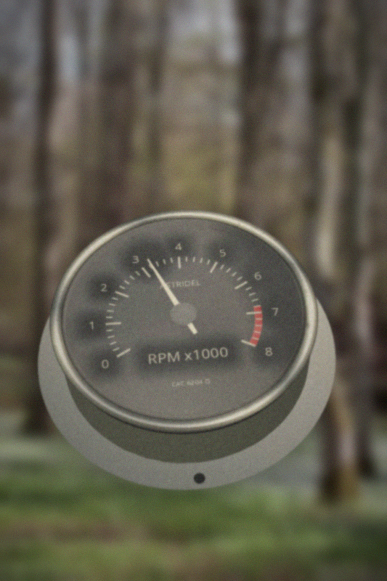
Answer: 3200,rpm
